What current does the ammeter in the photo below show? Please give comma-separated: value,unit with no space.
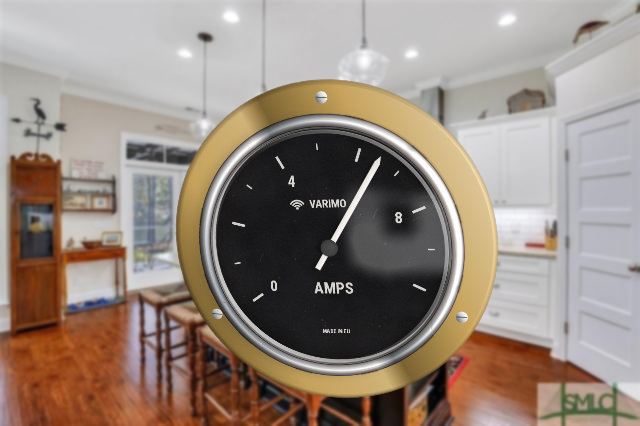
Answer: 6.5,A
